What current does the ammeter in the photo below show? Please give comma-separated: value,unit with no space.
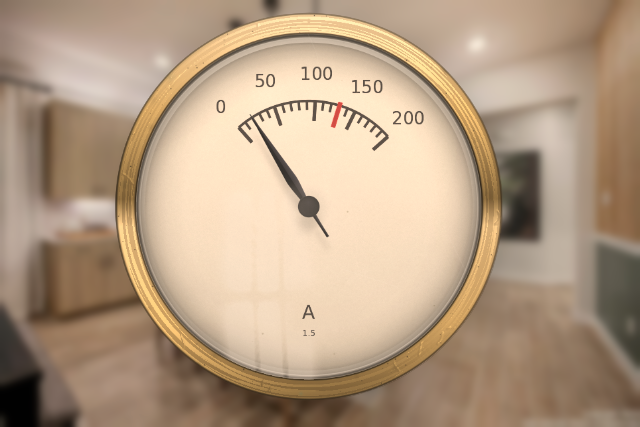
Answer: 20,A
